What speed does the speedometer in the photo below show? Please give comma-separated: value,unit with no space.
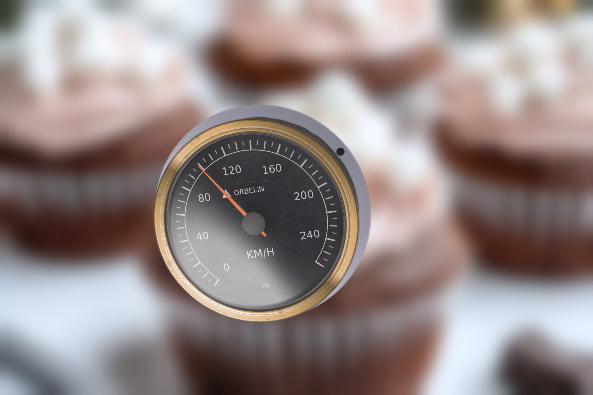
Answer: 100,km/h
